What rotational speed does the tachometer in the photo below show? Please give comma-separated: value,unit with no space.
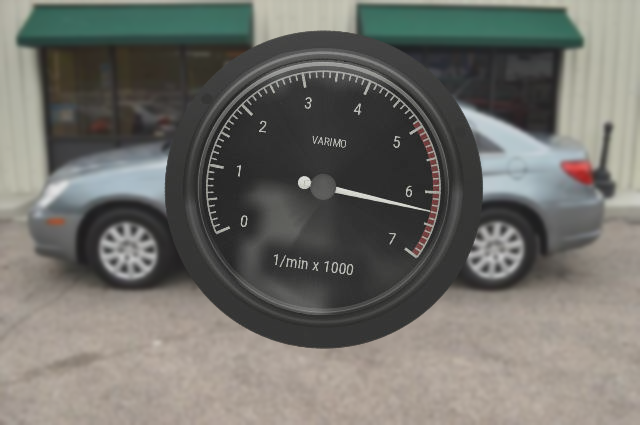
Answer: 6300,rpm
